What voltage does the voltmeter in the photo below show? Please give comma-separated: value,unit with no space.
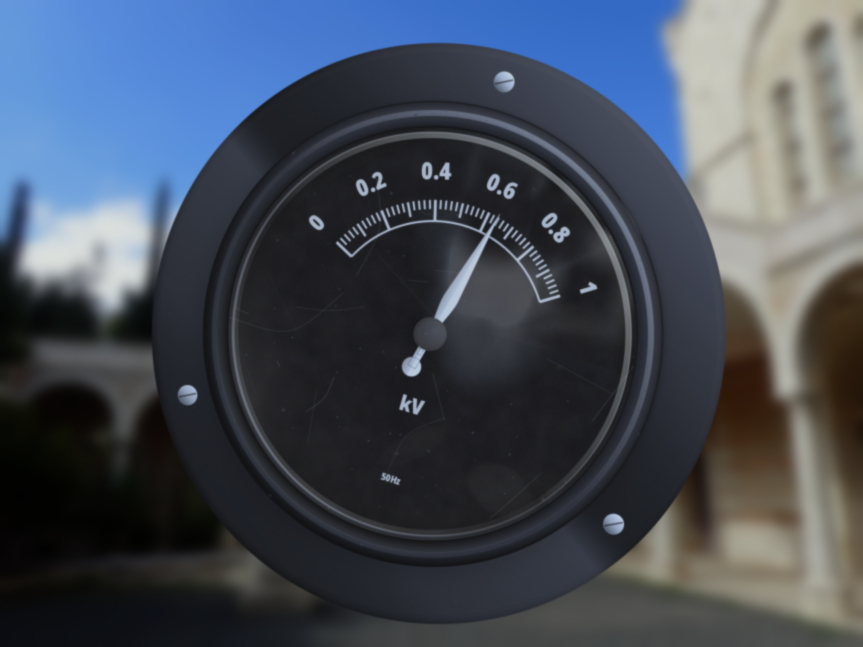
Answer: 0.64,kV
